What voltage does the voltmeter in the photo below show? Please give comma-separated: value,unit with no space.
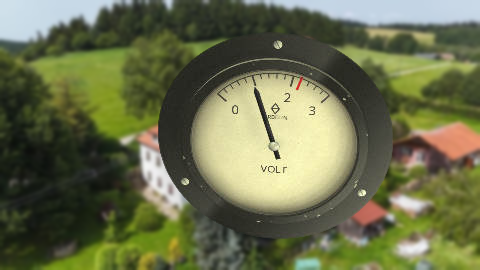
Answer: 1,V
